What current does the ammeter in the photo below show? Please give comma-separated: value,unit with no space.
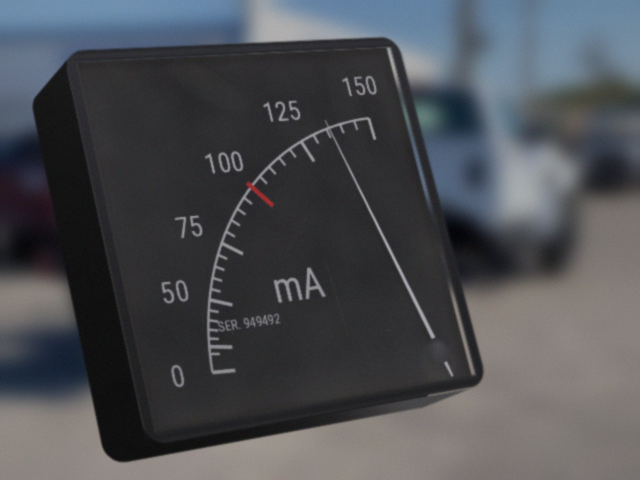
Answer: 135,mA
